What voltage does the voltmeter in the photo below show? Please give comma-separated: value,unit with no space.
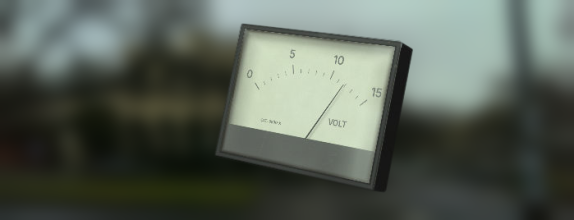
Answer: 12,V
